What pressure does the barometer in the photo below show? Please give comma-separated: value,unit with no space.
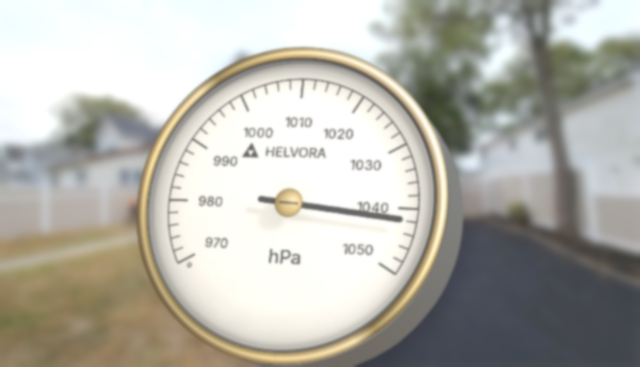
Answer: 1042,hPa
